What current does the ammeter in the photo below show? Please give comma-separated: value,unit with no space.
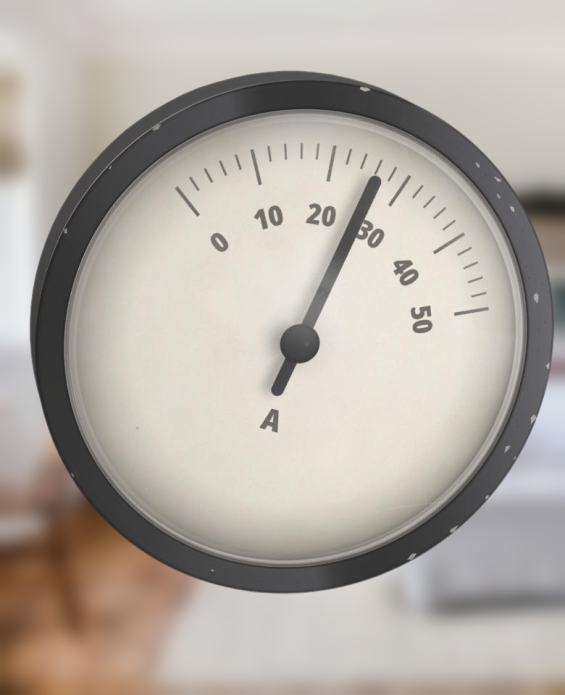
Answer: 26,A
